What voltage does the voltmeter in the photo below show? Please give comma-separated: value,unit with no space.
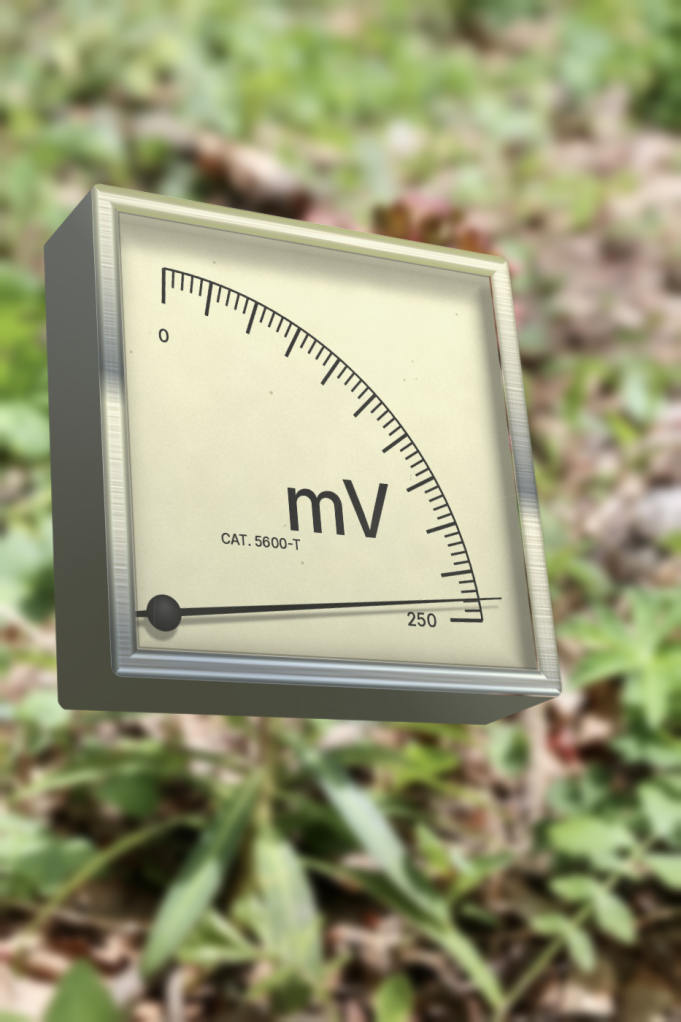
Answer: 240,mV
